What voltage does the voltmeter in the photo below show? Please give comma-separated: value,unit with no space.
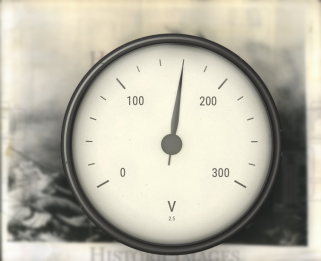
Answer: 160,V
